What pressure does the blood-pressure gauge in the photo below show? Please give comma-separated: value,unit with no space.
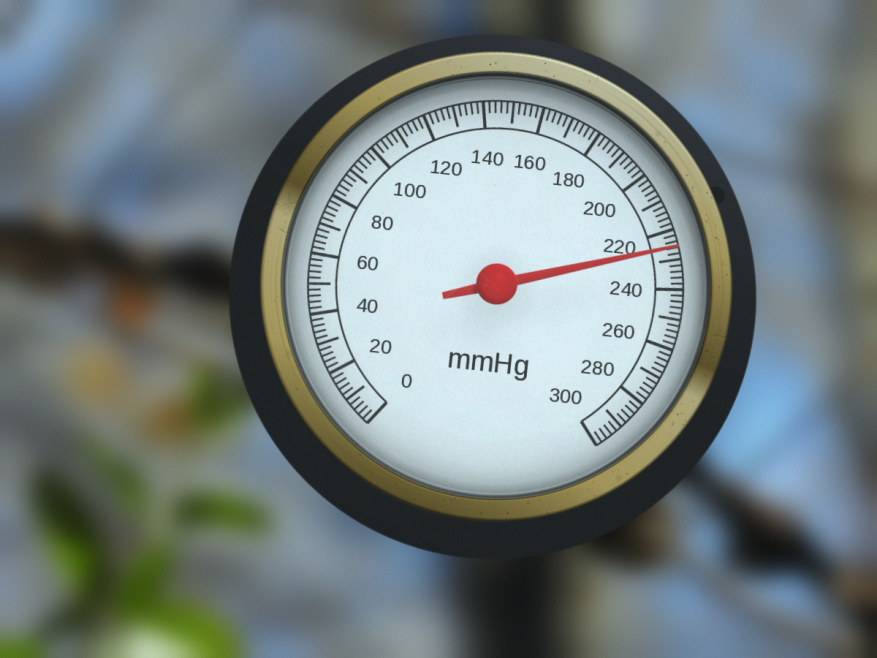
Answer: 226,mmHg
